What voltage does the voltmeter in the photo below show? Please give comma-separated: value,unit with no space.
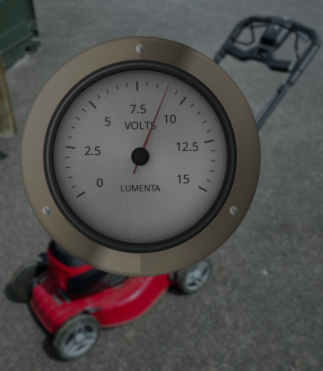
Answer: 9,V
